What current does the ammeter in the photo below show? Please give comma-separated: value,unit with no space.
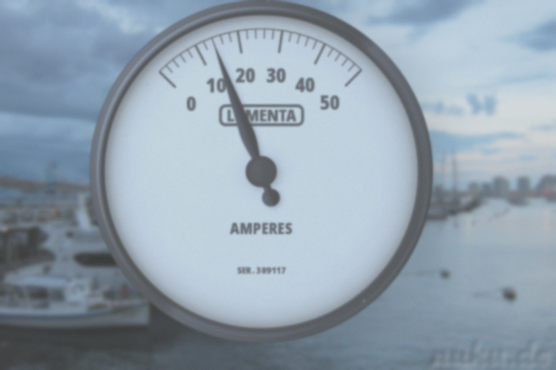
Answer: 14,A
